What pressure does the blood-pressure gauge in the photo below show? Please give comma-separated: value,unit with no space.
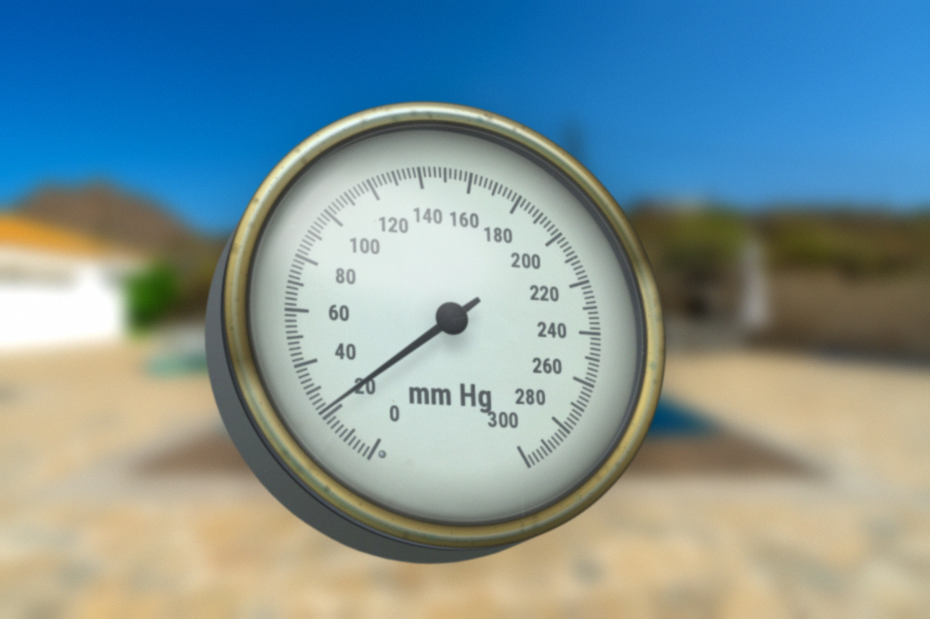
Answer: 22,mmHg
